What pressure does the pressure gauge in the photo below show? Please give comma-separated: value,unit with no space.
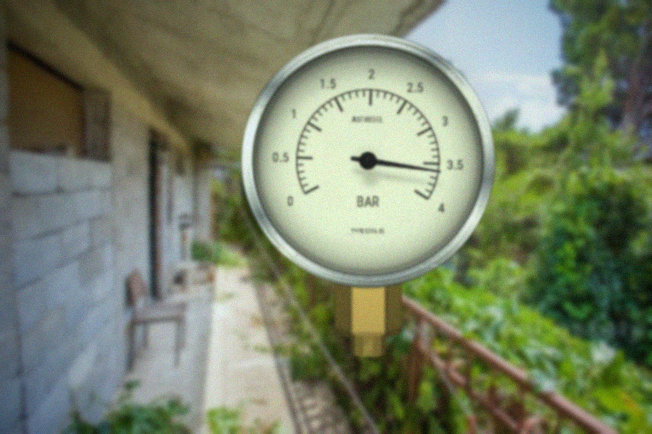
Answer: 3.6,bar
